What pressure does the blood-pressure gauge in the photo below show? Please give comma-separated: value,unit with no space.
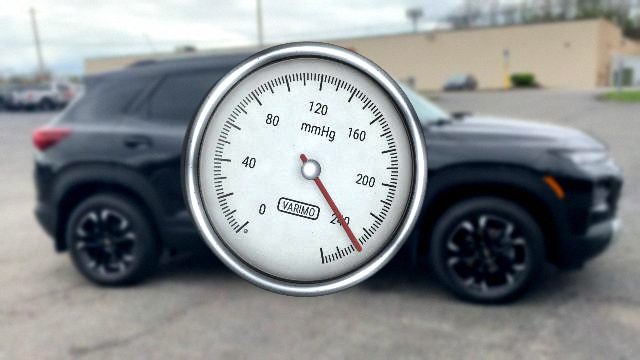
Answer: 240,mmHg
